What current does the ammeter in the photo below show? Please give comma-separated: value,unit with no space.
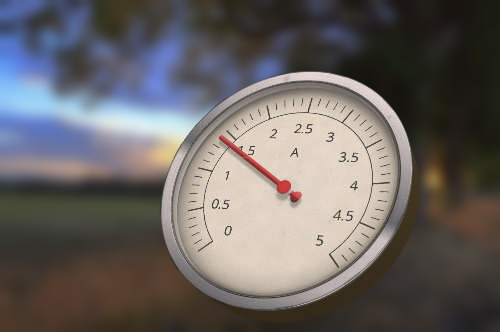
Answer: 1.4,A
